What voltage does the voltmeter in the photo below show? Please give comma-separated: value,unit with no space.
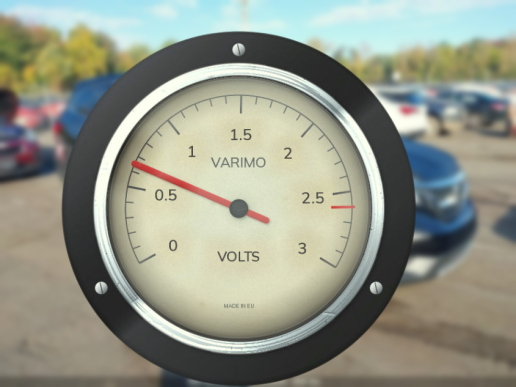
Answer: 0.65,V
